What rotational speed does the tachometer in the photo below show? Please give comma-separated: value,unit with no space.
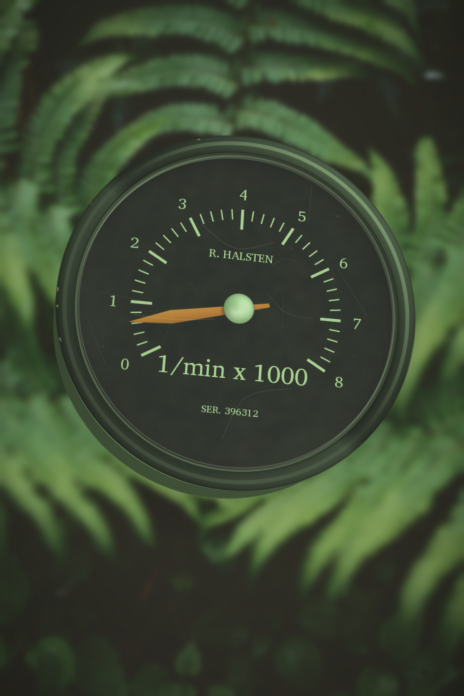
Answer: 600,rpm
